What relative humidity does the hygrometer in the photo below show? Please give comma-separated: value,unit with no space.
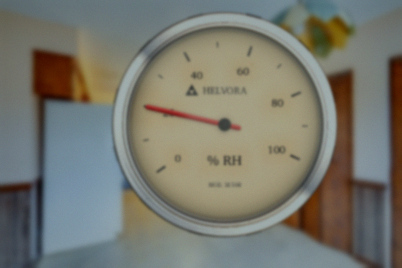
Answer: 20,%
